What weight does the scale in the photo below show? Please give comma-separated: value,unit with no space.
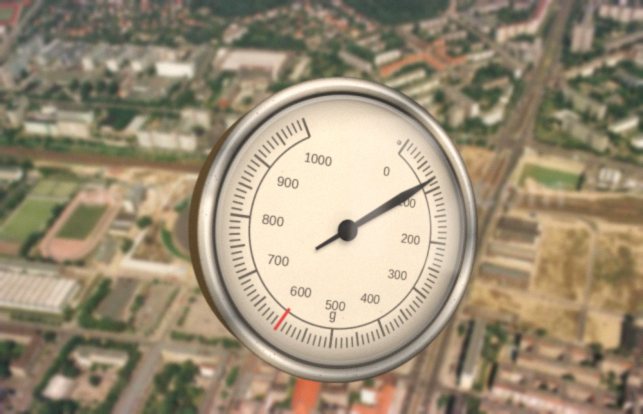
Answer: 80,g
